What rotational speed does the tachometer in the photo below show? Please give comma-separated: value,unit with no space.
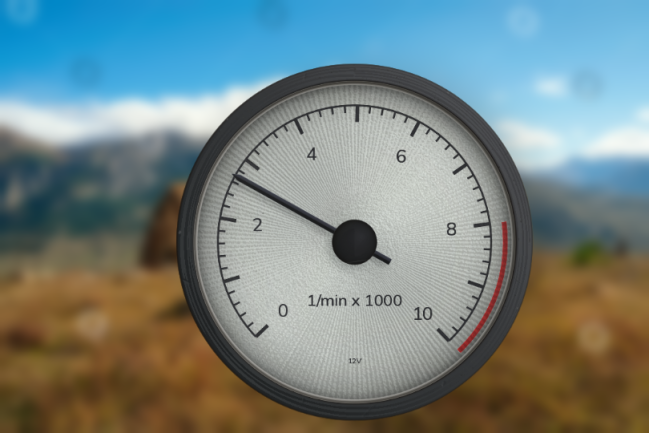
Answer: 2700,rpm
